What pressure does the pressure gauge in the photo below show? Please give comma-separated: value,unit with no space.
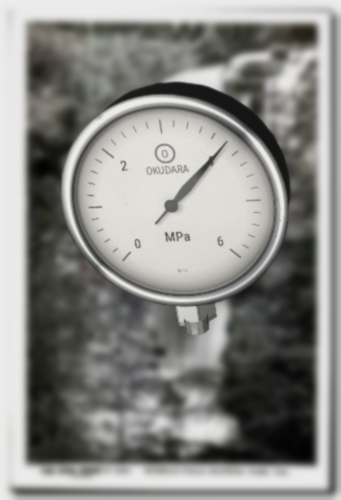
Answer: 4,MPa
